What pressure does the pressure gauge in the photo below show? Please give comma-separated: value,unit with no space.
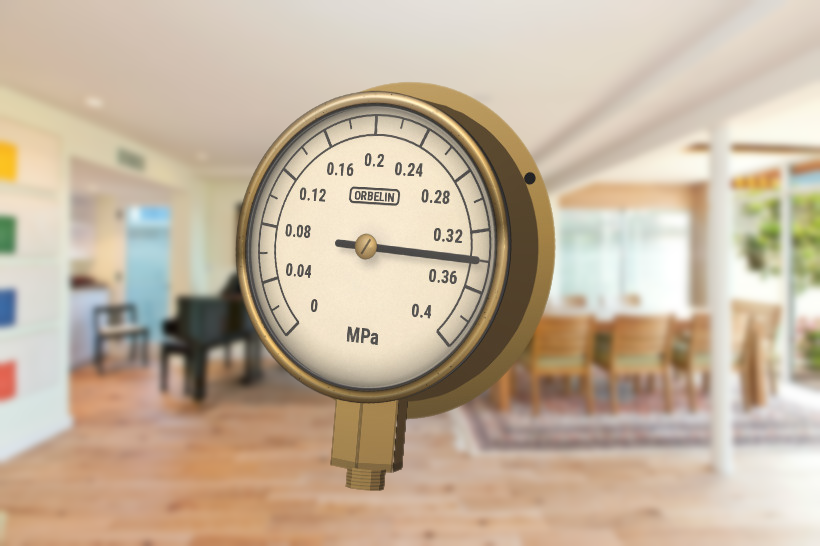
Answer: 0.34,MPa
